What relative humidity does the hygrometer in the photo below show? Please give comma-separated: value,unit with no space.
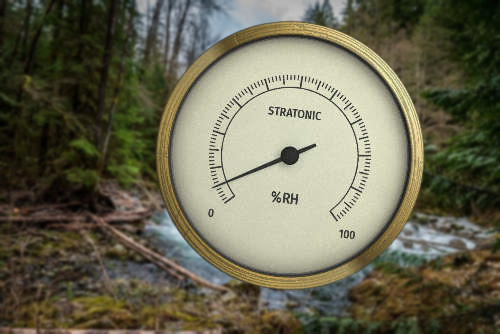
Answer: 5,%
